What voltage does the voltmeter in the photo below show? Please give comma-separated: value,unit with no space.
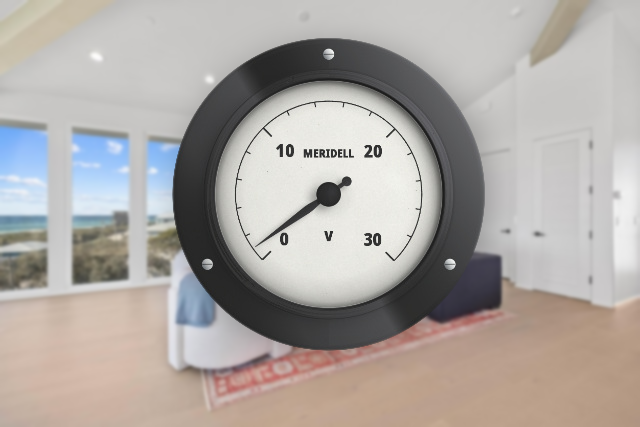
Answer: 1,V
